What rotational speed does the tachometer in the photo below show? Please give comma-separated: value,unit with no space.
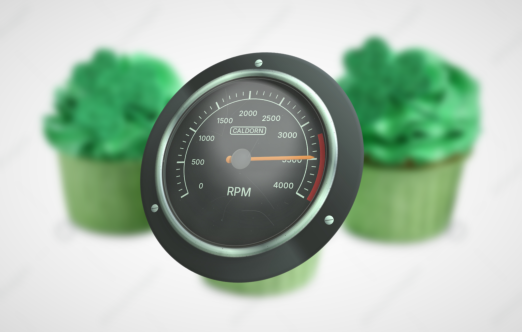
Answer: 3500,rpm
